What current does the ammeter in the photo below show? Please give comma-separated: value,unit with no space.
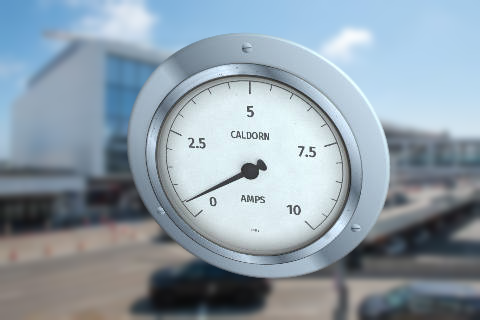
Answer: 0.5,A
